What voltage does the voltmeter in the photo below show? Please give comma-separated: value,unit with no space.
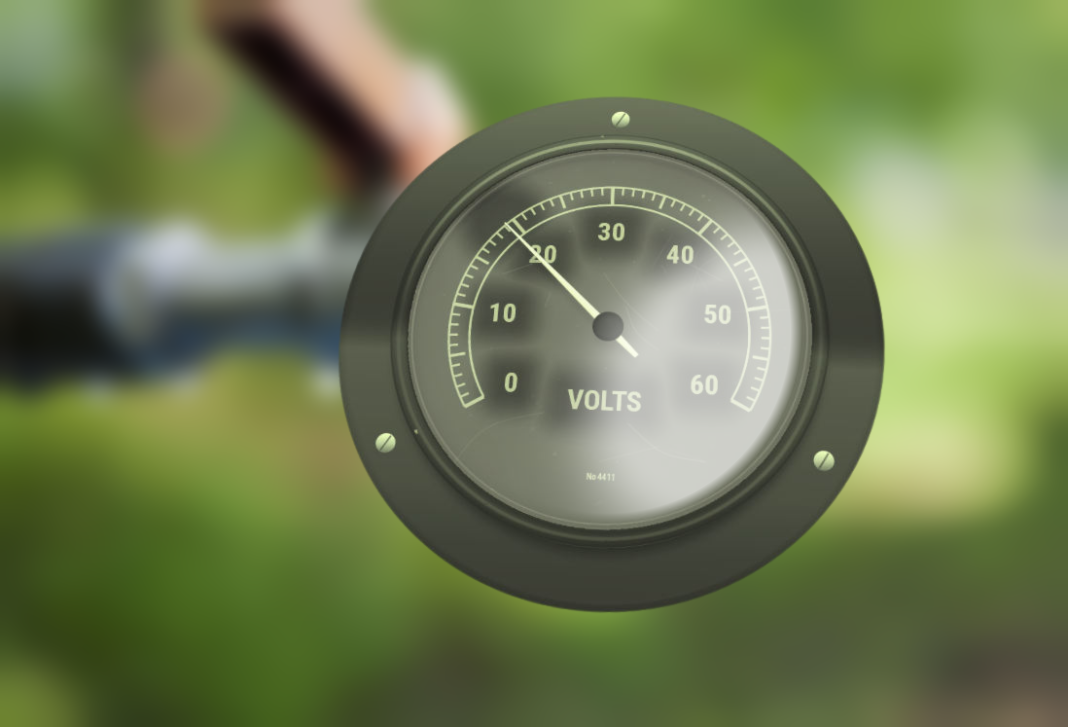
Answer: 19,V
